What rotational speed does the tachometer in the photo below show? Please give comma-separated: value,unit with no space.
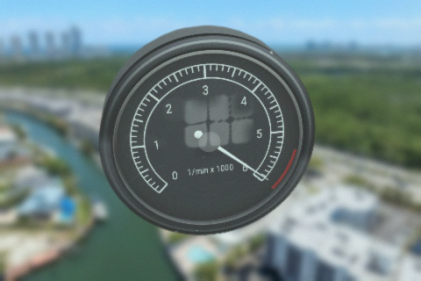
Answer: 5900,rpm
